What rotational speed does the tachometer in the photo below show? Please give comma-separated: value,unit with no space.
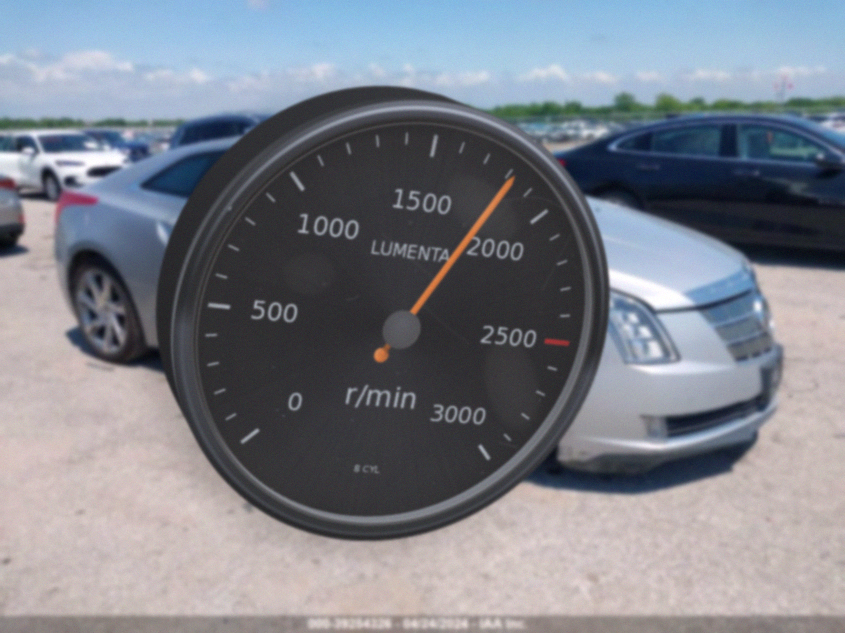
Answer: 1800,rpm
